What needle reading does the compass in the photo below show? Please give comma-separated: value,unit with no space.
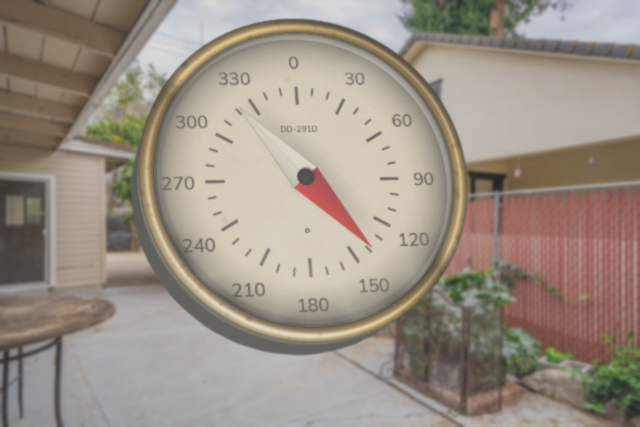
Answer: 140,°
